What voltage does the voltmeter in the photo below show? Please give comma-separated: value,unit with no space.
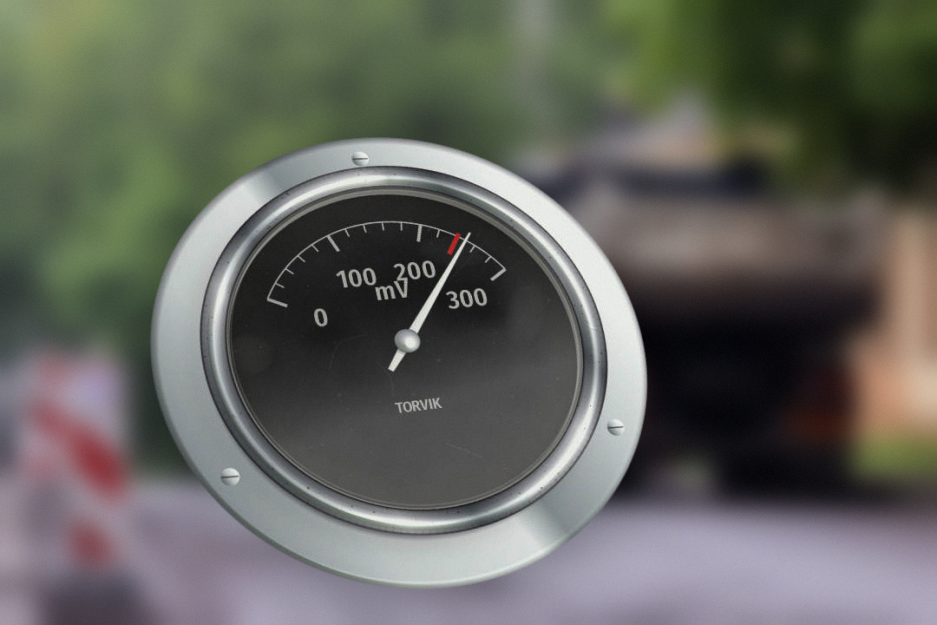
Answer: 250,mV
